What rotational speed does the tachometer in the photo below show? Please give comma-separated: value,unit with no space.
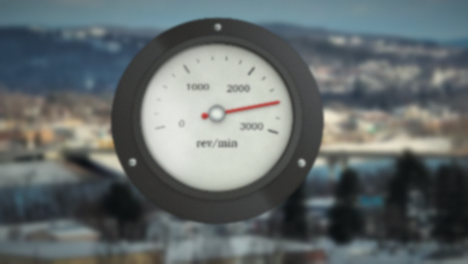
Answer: 2600,rpm
